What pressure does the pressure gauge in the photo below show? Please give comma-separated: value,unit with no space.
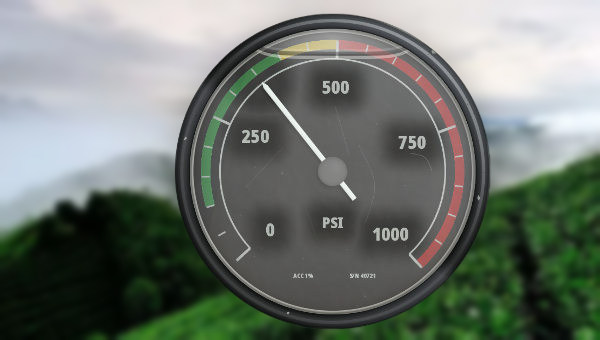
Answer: 350,psi
